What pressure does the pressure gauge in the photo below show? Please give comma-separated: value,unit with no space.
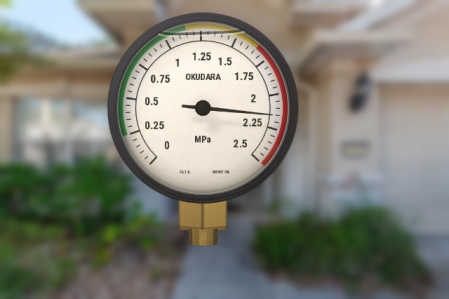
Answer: 2.15,MPa
